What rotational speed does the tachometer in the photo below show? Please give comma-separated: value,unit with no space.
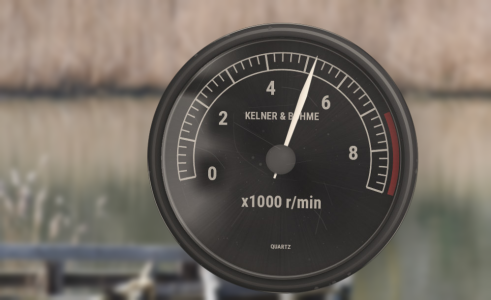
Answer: 5200,rpm
